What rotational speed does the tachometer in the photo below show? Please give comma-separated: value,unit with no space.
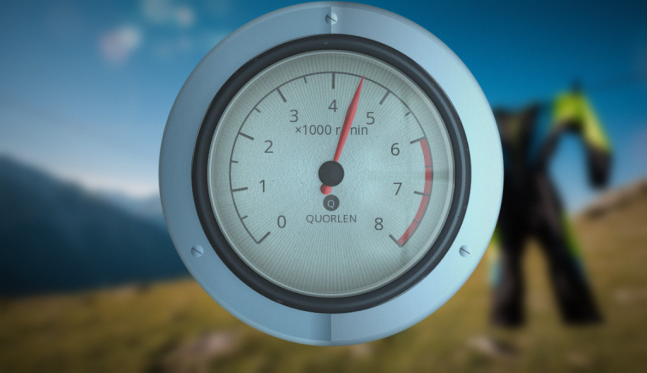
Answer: 4500,rpm
